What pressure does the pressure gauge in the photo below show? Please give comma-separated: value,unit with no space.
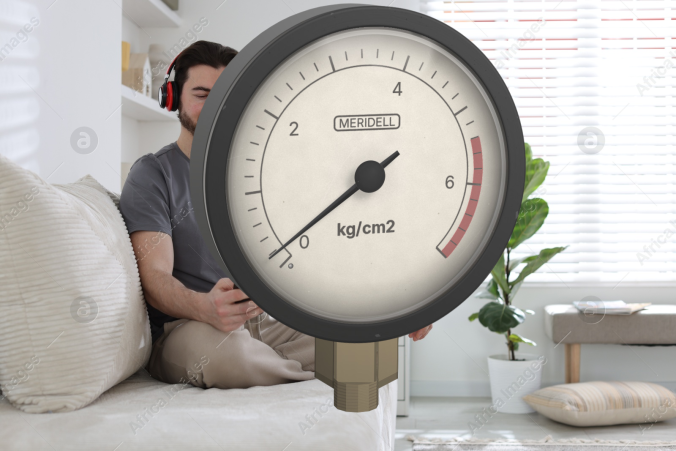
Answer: 0.2,kg/cm²
